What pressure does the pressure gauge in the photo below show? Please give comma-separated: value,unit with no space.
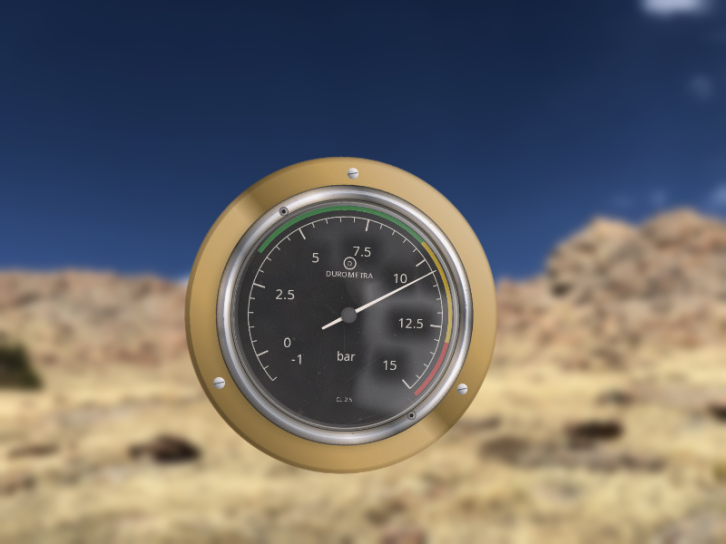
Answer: 10.5,bar
